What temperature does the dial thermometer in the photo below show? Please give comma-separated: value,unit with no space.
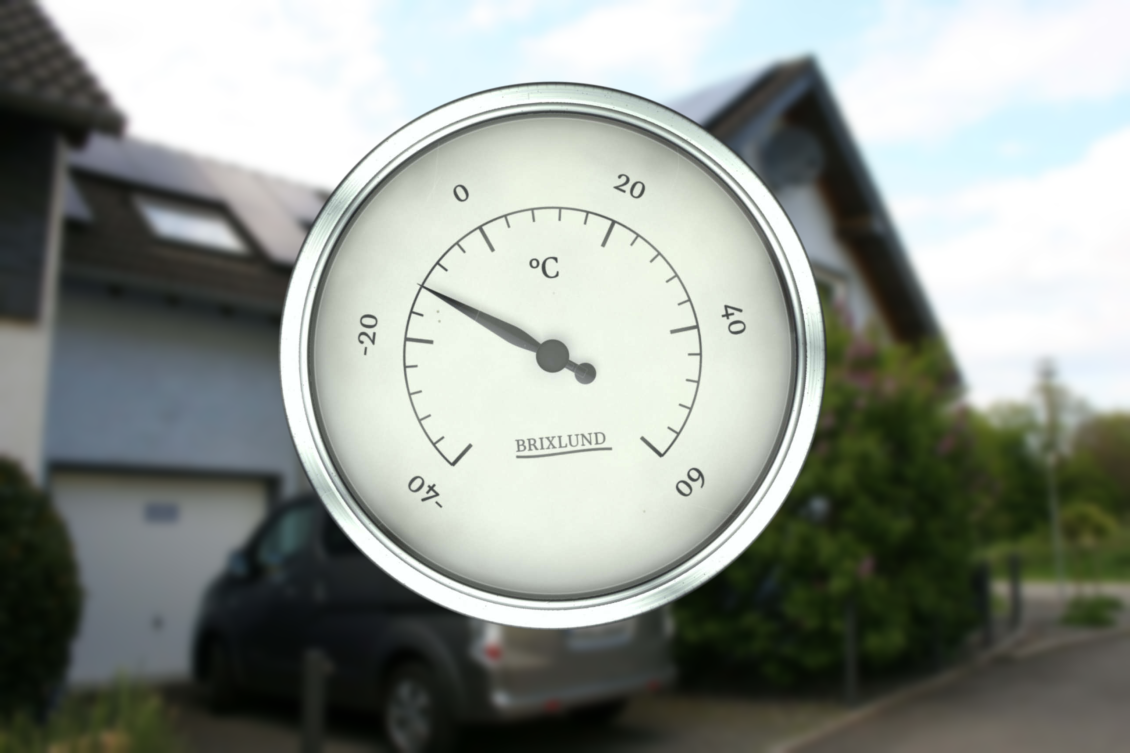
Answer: -12,°C
